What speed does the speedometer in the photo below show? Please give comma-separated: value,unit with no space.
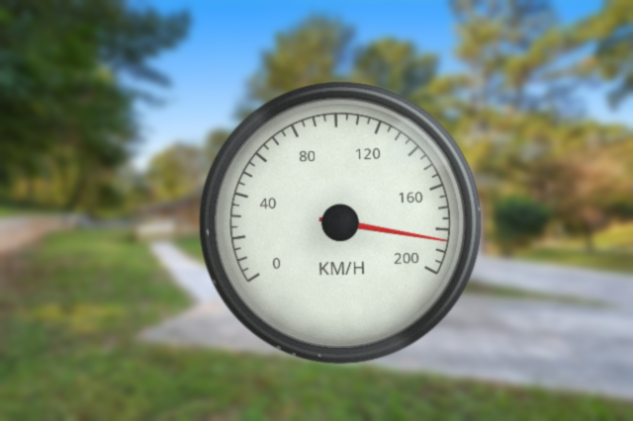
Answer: 185,km/h
